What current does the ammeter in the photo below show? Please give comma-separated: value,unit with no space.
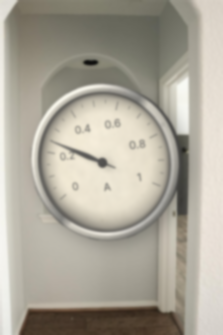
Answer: 0.25,A
